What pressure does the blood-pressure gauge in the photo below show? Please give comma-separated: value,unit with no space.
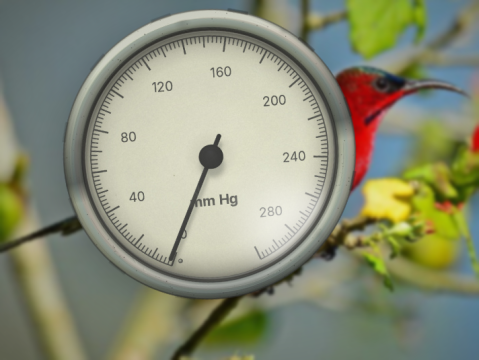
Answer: 2,mmHg
